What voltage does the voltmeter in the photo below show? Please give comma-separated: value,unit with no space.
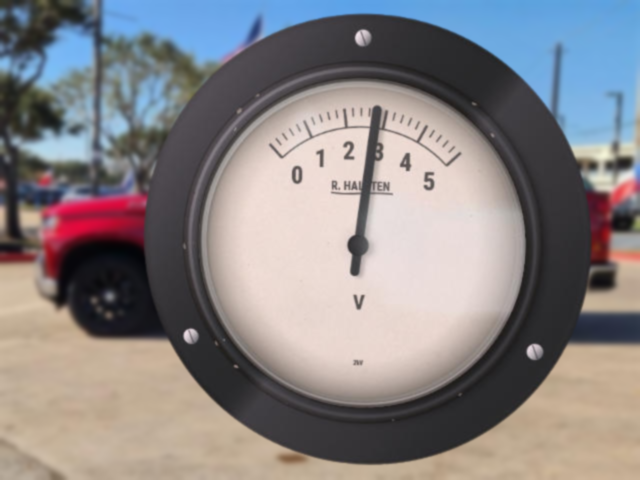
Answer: 2.8,V
